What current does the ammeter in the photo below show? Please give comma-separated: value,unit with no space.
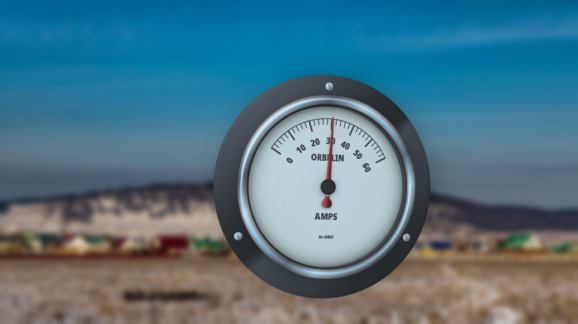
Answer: 30,A
